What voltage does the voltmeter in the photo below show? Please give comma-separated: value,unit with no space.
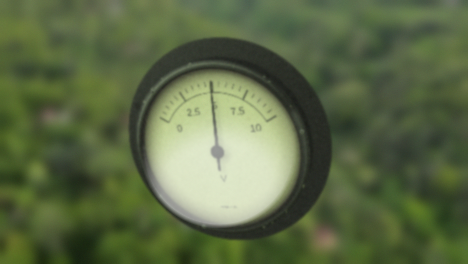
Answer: 5,V
